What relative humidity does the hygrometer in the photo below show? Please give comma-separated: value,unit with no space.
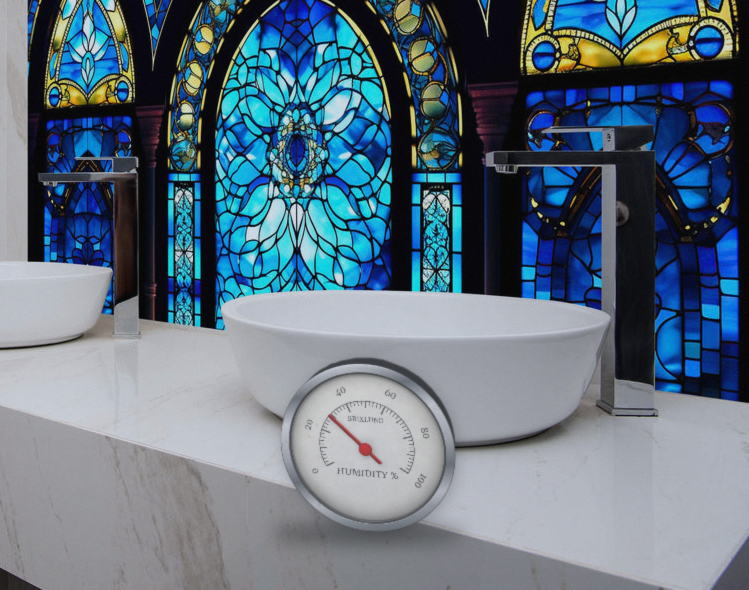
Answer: 30,%
